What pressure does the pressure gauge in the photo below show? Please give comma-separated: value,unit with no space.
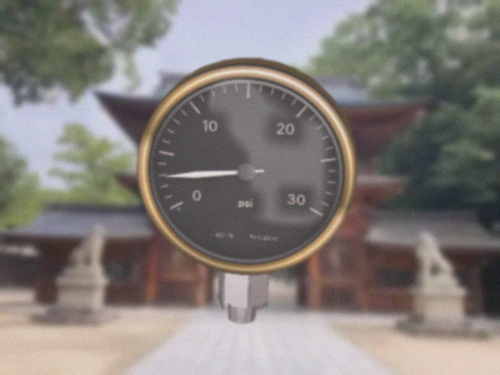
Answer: 3,psi
